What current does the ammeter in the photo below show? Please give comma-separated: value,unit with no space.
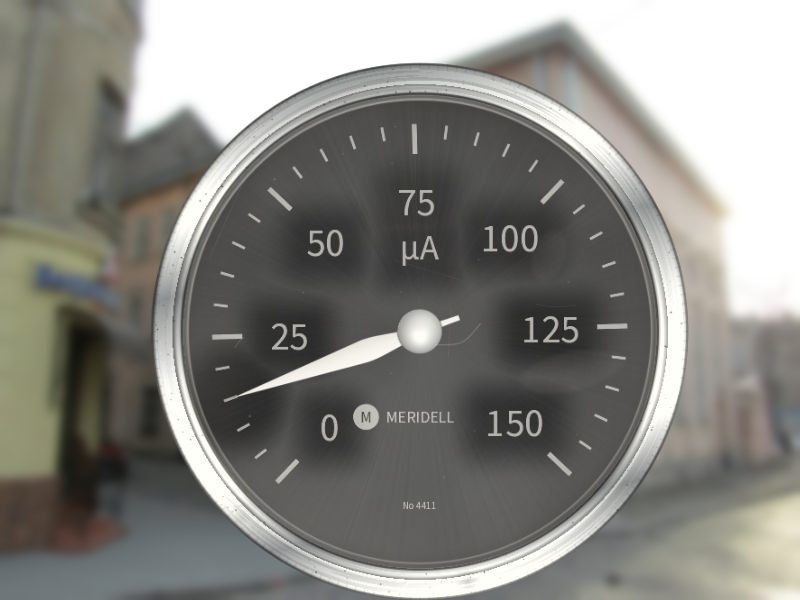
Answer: 15,µA
